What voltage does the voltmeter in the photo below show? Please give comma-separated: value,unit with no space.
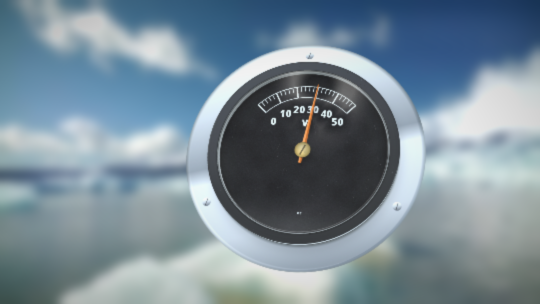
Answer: 30,V
